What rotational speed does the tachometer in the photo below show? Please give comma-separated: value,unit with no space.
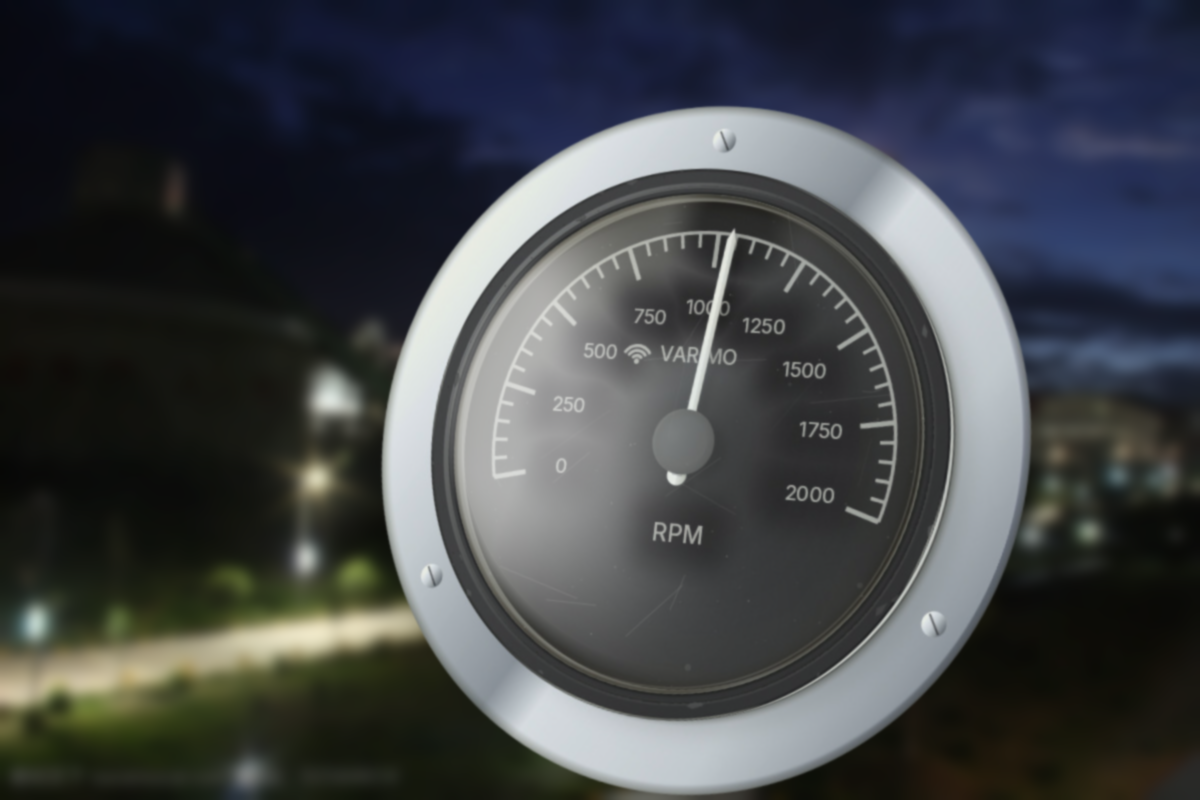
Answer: 1050,rpm
